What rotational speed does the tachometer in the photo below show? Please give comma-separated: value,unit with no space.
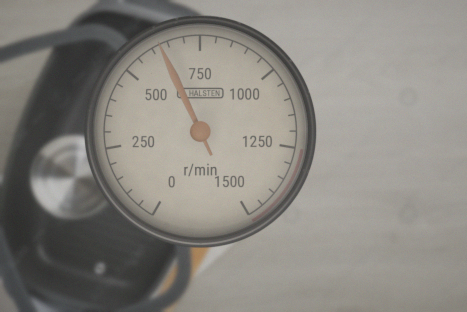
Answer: 625,rpm
